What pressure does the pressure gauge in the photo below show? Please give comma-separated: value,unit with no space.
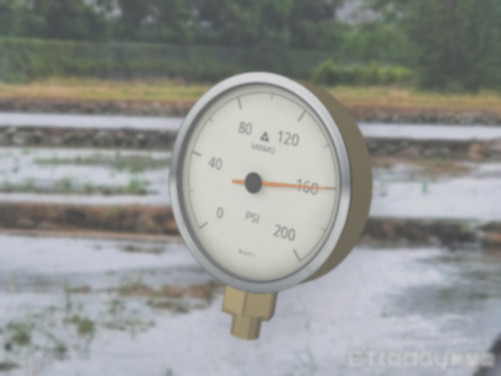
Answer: 160,psi
